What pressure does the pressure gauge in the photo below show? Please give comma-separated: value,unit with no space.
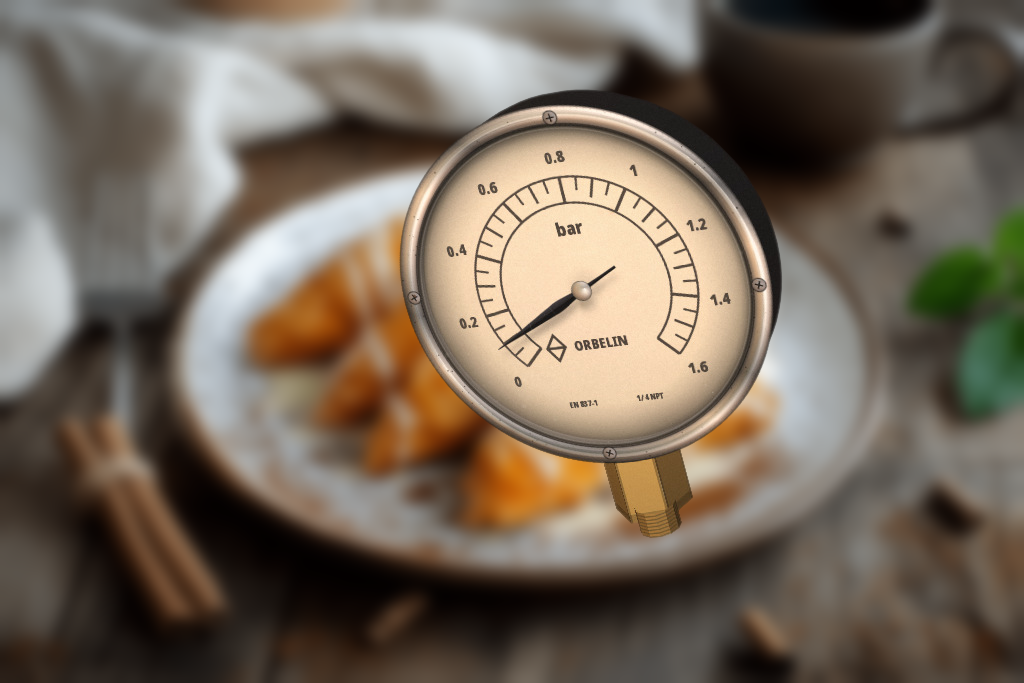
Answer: 0.1,bar
